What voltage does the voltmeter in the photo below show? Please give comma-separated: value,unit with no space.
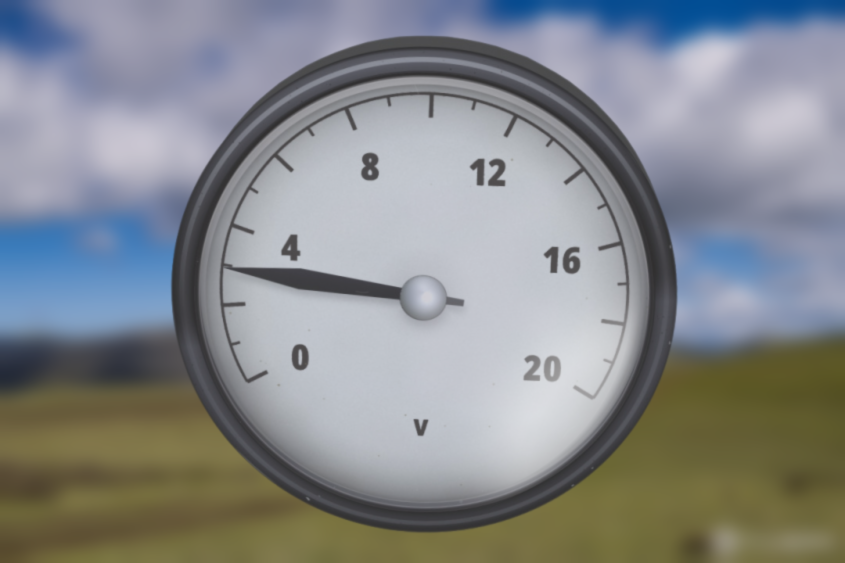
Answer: 3,V
